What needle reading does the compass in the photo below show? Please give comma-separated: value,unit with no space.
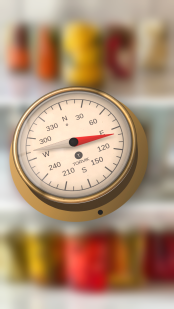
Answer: 100,°
